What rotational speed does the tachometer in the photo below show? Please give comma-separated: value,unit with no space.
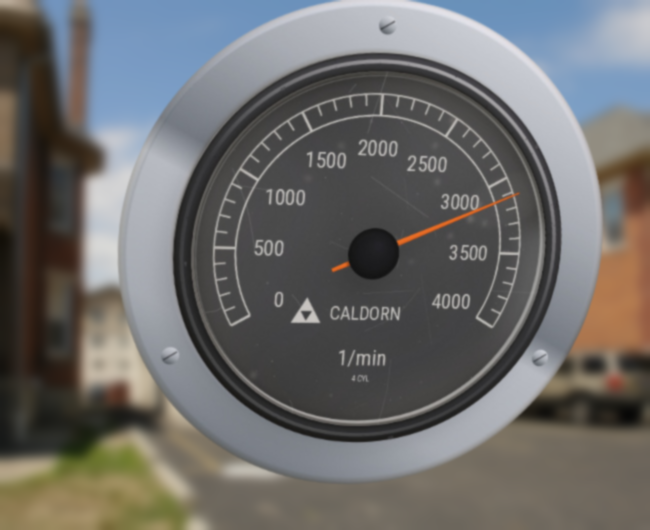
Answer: 3100,rpm
